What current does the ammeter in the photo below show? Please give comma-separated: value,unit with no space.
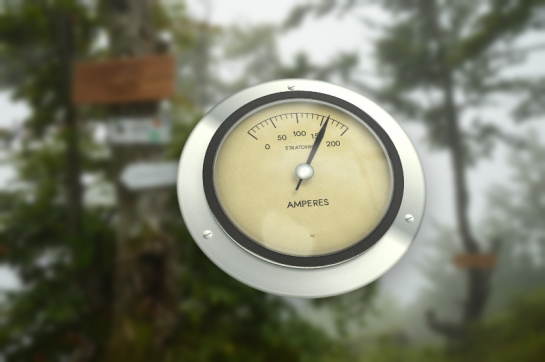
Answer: 160,A
